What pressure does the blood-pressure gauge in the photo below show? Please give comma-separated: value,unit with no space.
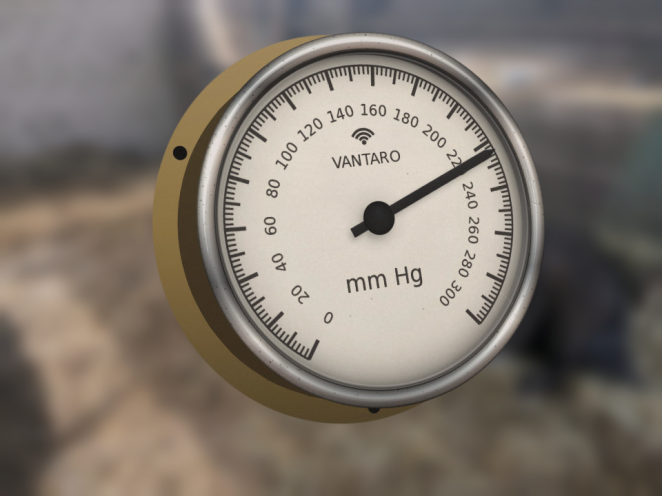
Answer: 224,mmHg
